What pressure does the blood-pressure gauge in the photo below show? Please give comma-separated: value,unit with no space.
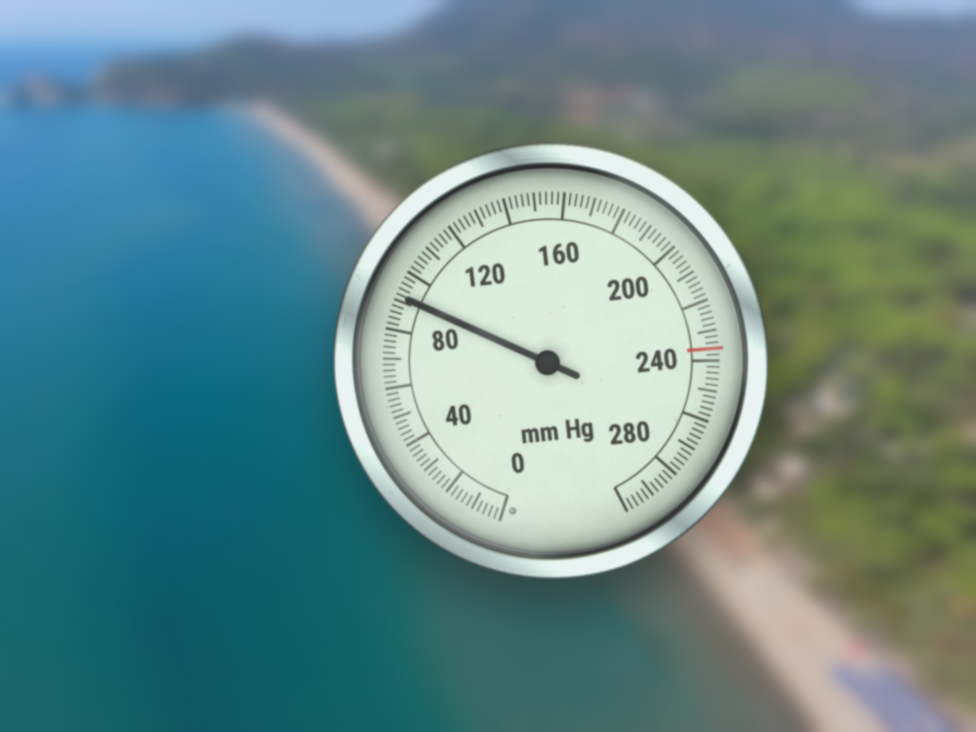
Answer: 92,mmHg
